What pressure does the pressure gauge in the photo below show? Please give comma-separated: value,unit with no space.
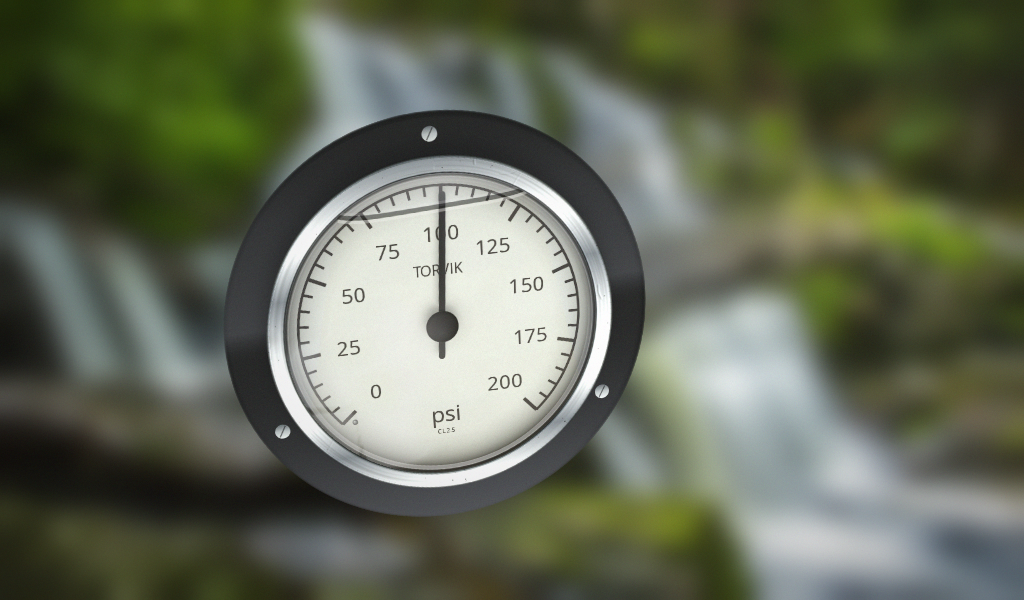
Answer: 100,psi
